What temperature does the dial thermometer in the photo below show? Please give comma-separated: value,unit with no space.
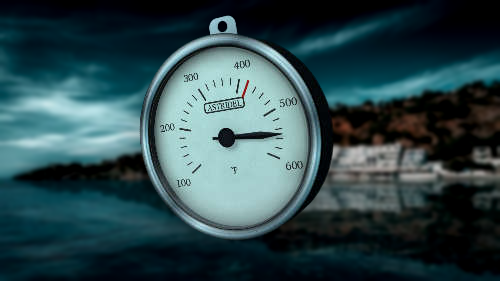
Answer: 550,°F
